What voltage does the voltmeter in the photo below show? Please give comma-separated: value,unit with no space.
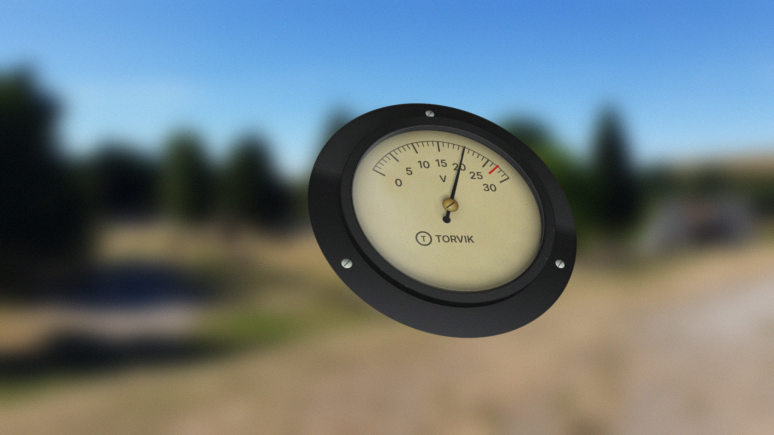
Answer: 20,V
